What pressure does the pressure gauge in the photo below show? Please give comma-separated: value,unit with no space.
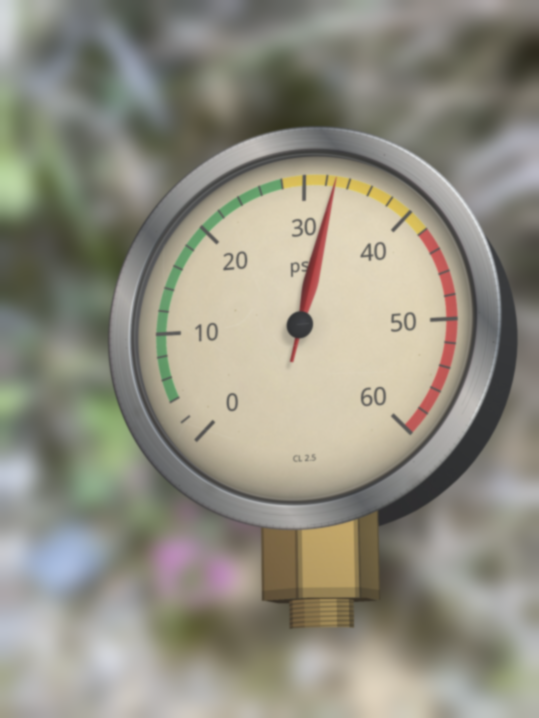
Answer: 33,psi
